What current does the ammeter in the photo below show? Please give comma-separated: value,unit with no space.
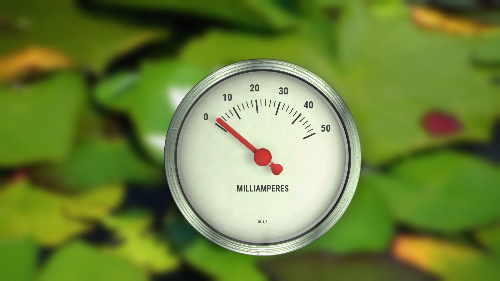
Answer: 2,mA
